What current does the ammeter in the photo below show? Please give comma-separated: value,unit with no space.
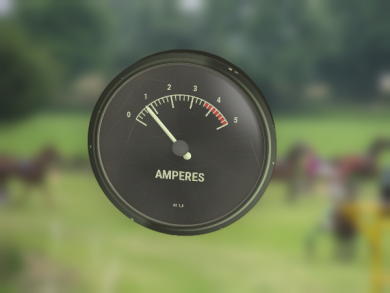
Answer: 0.8,A
